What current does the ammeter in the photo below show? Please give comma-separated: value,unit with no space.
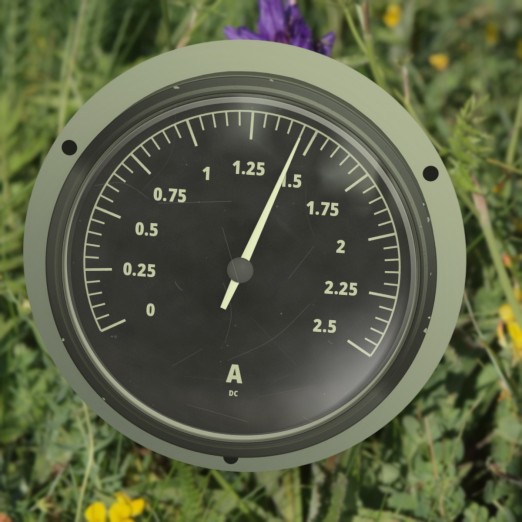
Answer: 1.45,A
